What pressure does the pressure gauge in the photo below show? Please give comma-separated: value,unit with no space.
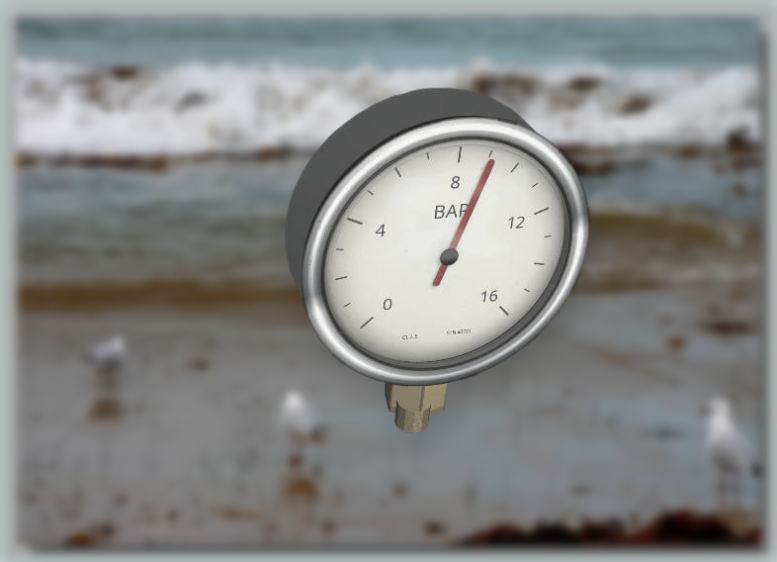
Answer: 9,bar
